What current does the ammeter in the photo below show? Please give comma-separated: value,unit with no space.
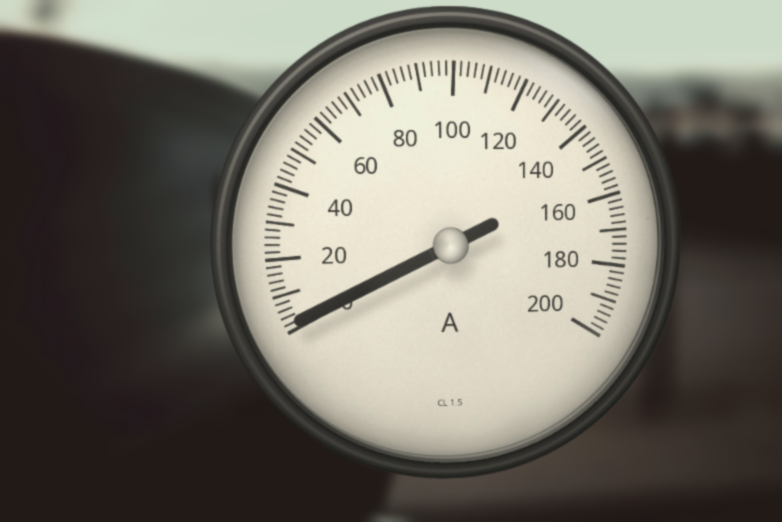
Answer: 2,A
